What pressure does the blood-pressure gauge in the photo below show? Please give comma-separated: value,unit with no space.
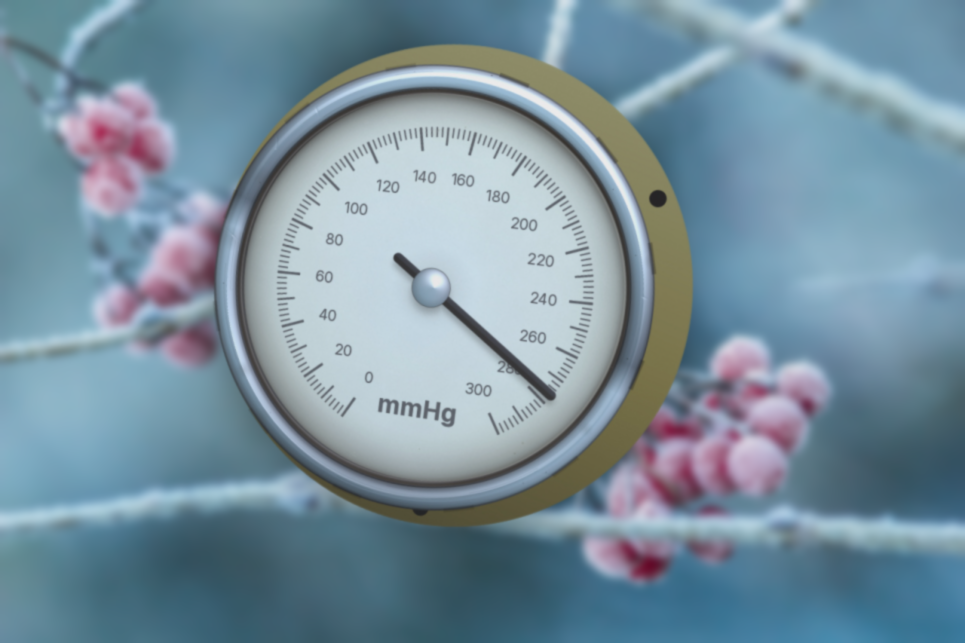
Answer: 276,mmHg
